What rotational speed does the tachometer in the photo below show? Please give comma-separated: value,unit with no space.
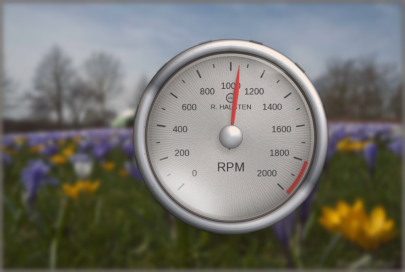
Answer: 1050,rpm
